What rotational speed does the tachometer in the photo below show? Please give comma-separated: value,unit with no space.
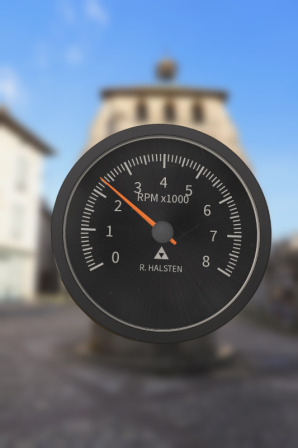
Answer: 2300,rpm
